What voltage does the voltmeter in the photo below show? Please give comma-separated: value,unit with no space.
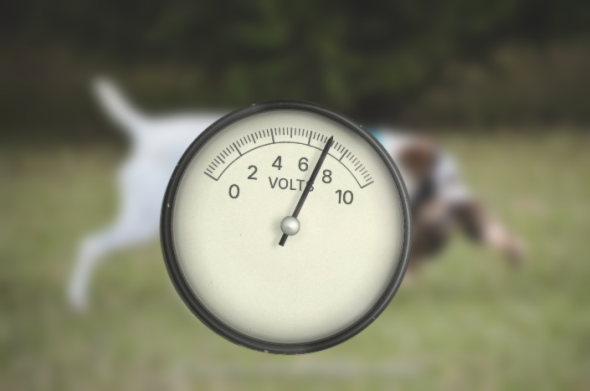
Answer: 7,V
